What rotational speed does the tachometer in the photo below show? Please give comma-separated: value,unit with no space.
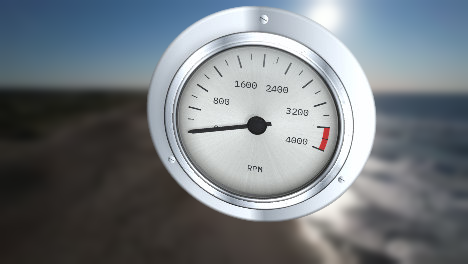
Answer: 0,rpm
